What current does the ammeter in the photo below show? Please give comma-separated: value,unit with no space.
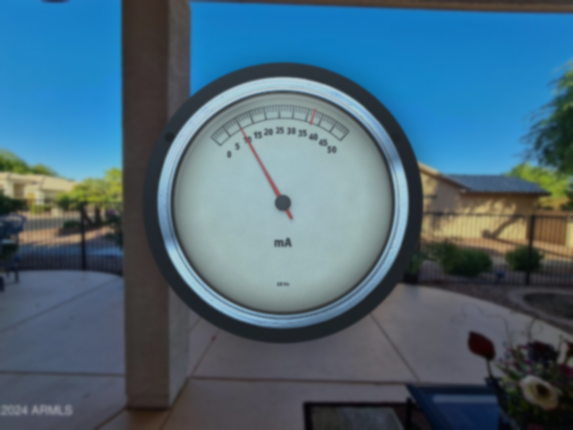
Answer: 10,mA
